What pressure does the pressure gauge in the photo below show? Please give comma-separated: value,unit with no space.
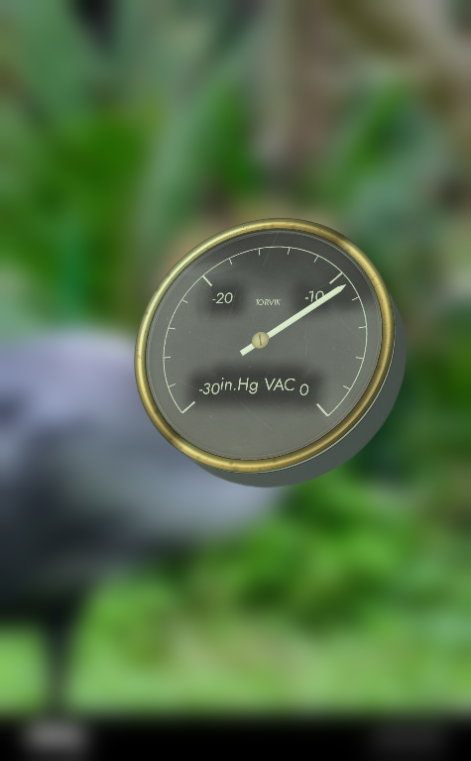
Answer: -9,inHg
